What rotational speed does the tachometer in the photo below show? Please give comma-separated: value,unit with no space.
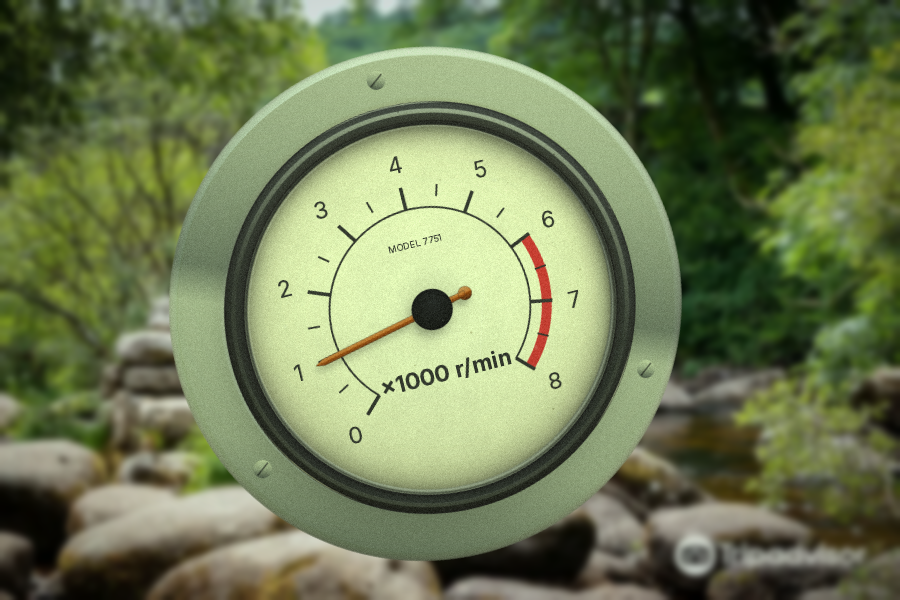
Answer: 1000,rpm
